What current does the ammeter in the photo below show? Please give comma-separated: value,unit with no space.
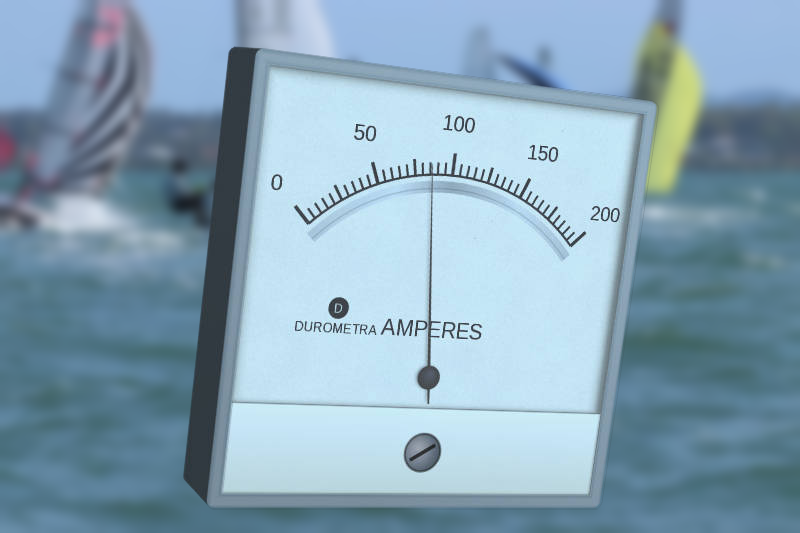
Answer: 85,A
